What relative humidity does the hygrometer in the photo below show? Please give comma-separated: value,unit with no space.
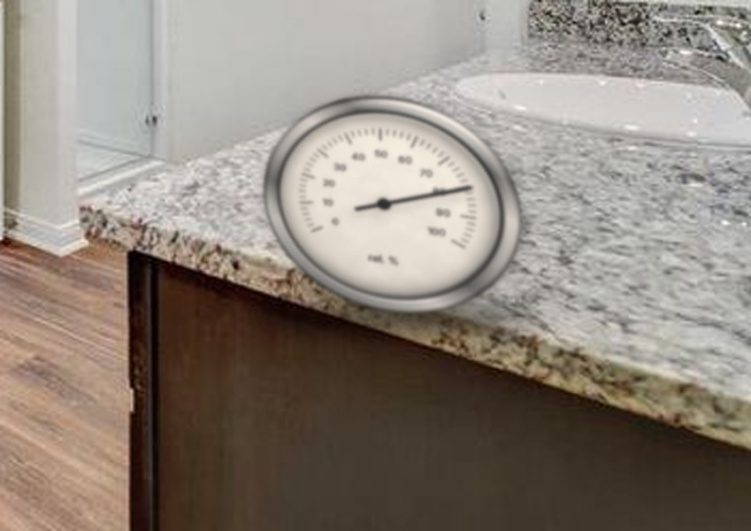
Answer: 80,%
